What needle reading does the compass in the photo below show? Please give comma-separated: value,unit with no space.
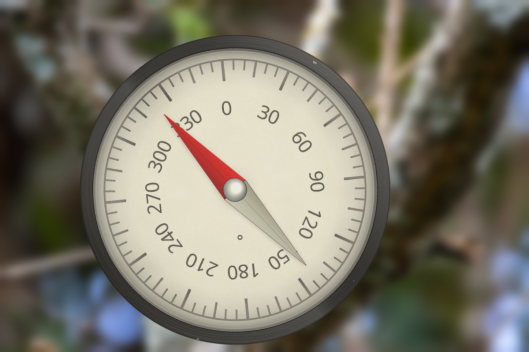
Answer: 322.5,°
